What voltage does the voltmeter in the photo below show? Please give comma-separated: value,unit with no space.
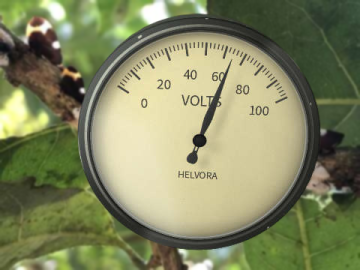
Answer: 64,V
